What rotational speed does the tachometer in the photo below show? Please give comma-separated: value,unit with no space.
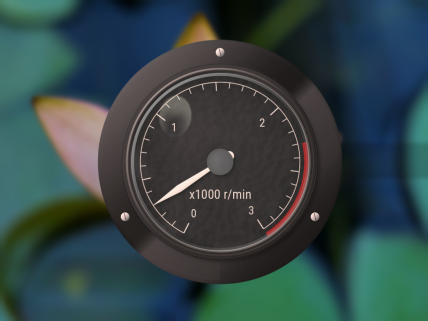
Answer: 300,rpm
